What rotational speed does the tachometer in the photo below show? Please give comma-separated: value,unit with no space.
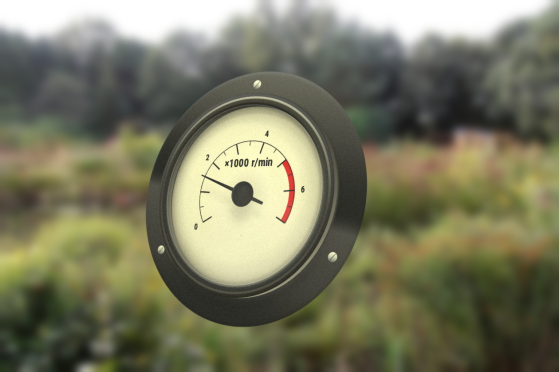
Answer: 1500,rpm
